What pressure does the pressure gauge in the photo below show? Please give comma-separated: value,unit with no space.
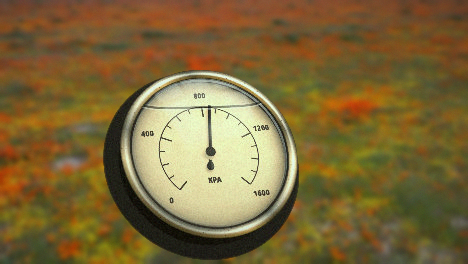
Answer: 850,kPa
